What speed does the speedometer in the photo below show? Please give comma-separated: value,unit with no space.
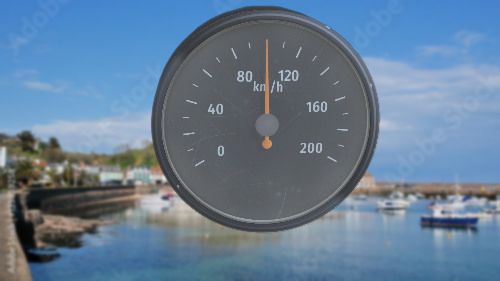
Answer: 100,km/h
